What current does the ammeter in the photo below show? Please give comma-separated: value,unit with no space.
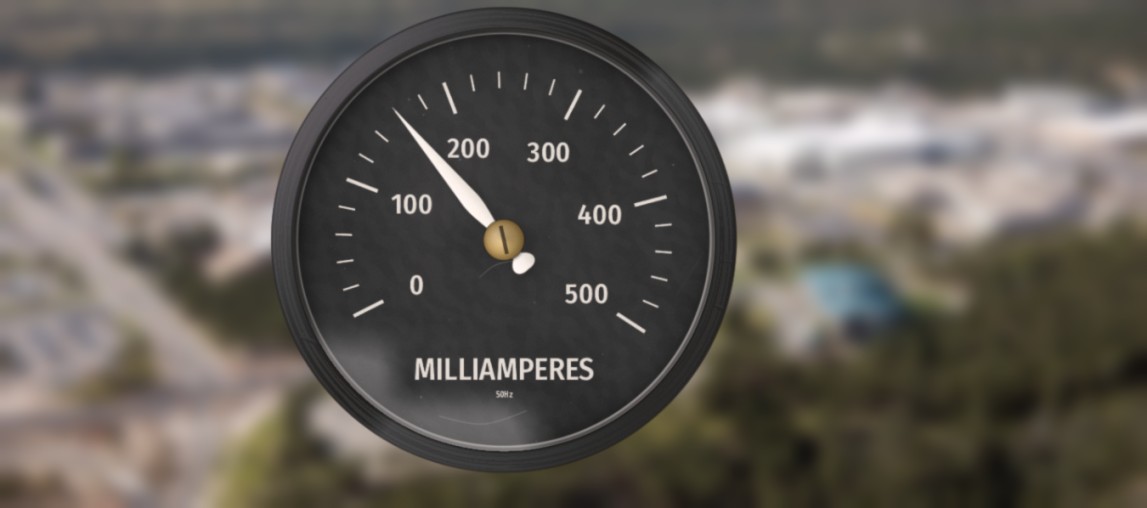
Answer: 160,mA
